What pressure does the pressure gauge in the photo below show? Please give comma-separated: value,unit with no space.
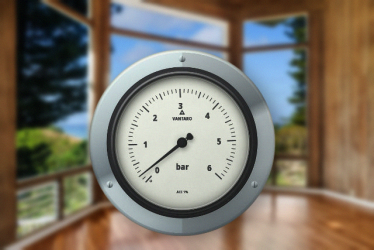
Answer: 0.2,bar
